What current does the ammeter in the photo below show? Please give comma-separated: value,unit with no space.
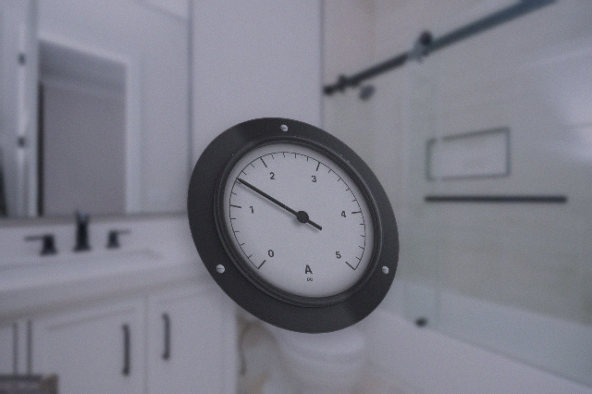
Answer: 1.4,A
